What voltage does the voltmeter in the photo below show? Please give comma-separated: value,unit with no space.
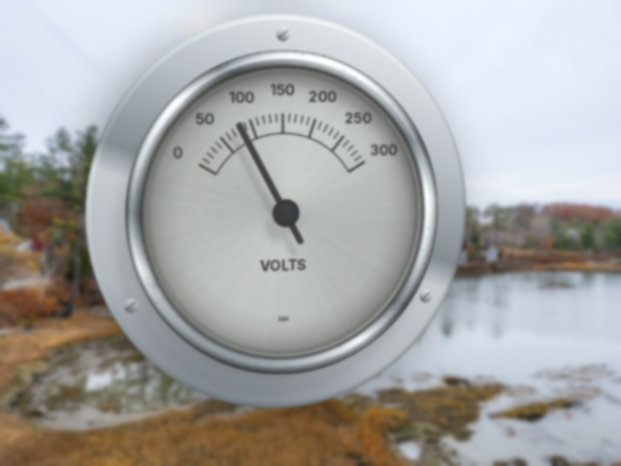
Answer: 80,V
